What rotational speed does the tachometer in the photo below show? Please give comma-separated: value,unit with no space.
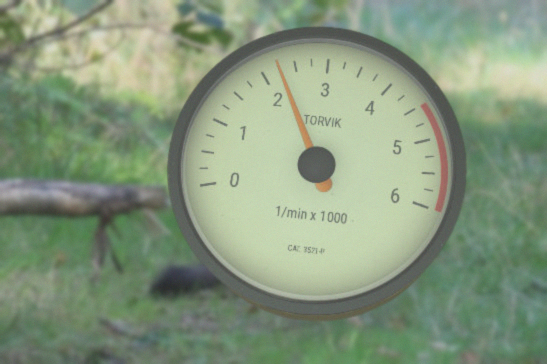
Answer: 2250,rpm
